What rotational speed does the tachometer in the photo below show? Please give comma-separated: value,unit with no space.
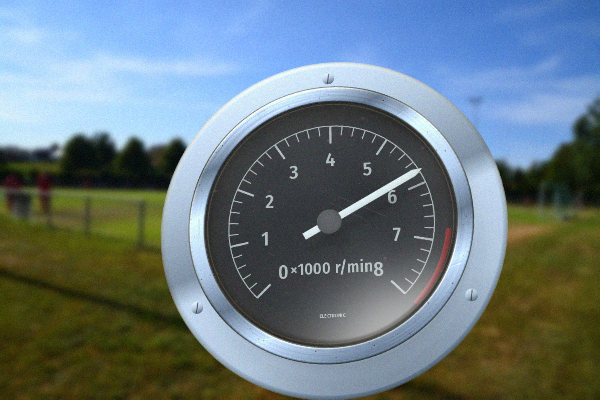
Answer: 5800,rpm
